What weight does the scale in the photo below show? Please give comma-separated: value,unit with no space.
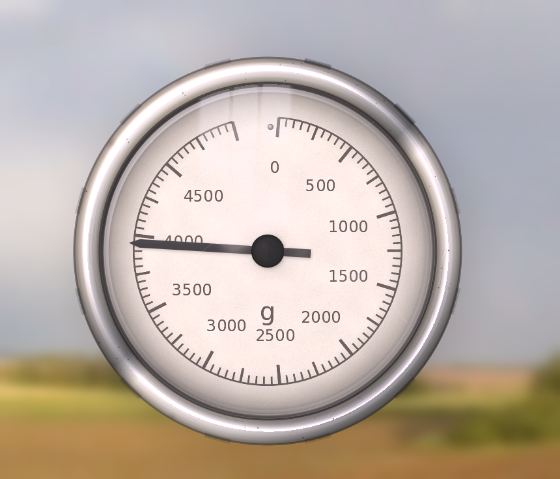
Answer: 3950,g
